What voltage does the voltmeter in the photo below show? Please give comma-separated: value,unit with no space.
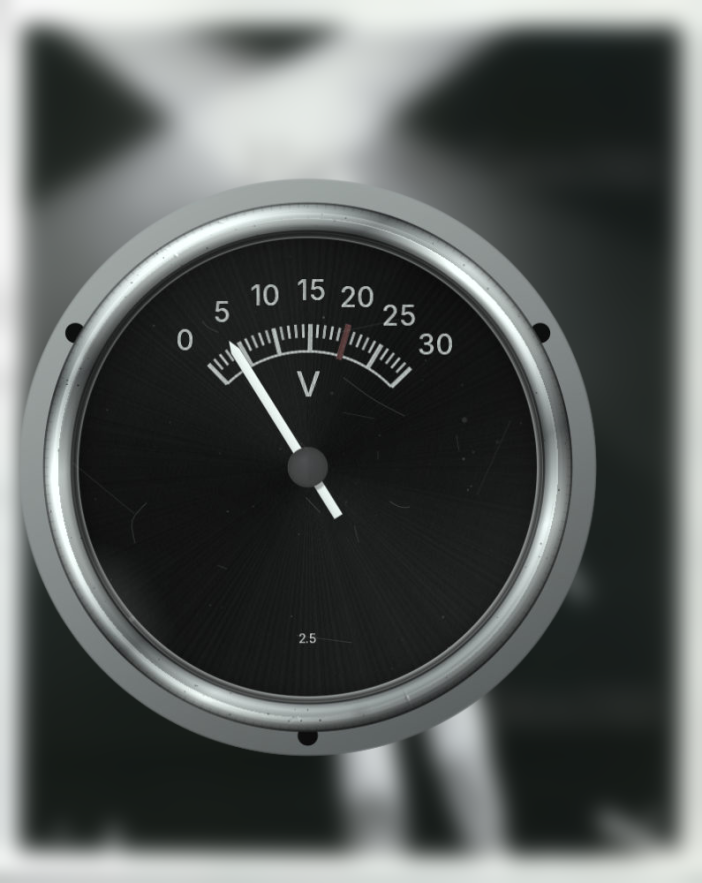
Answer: 4,V
